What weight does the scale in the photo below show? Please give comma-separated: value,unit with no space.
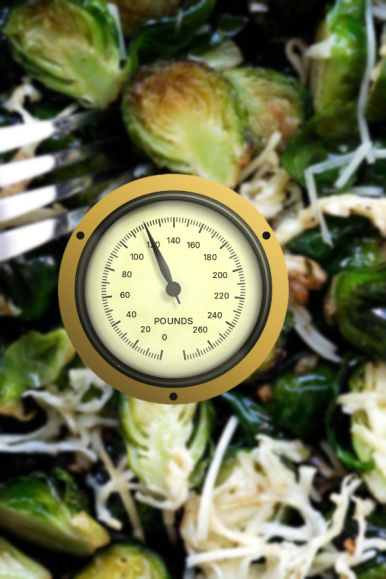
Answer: 120,lb
